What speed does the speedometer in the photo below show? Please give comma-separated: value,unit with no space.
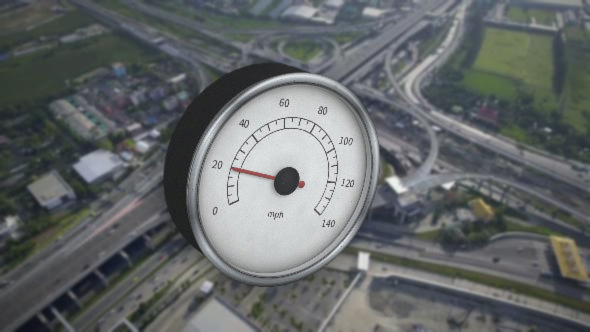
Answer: 20,mph
